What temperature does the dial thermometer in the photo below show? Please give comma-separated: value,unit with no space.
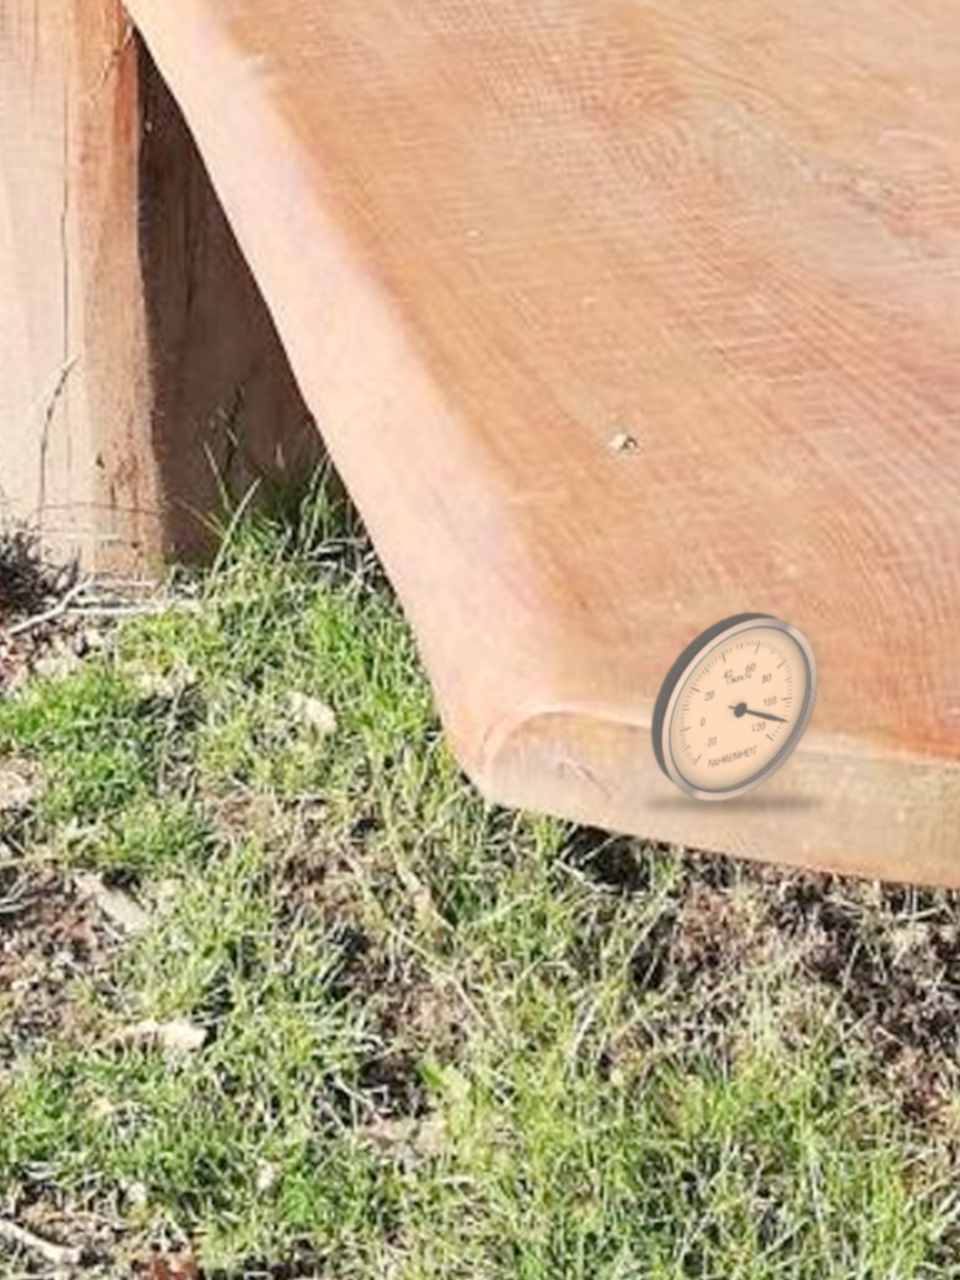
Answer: 110,°F
